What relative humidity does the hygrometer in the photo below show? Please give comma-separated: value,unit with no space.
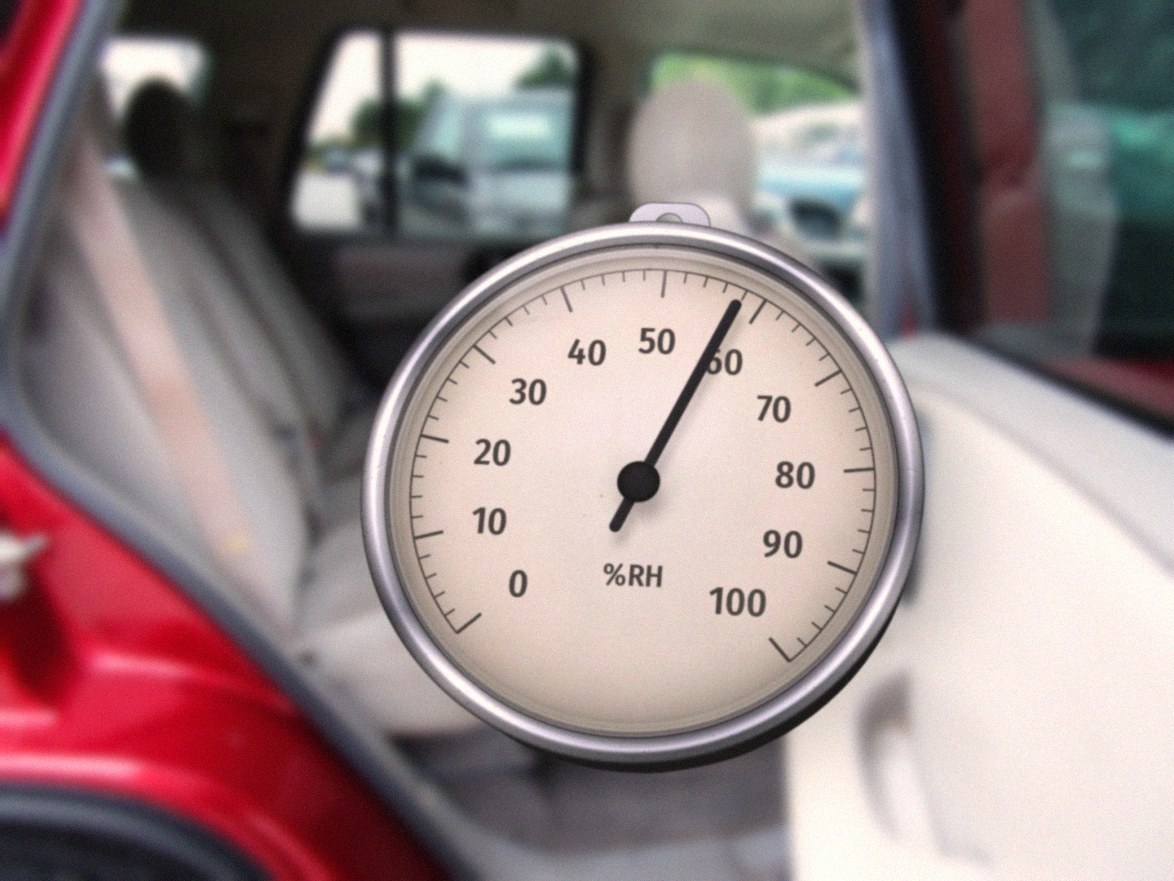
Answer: 58,%
